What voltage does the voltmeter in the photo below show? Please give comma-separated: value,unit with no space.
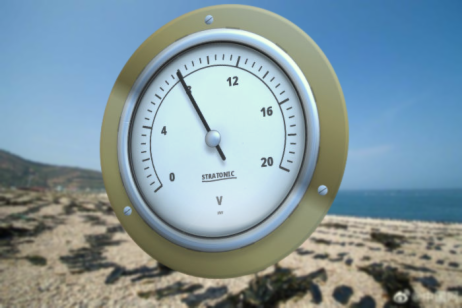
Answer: 8,V
